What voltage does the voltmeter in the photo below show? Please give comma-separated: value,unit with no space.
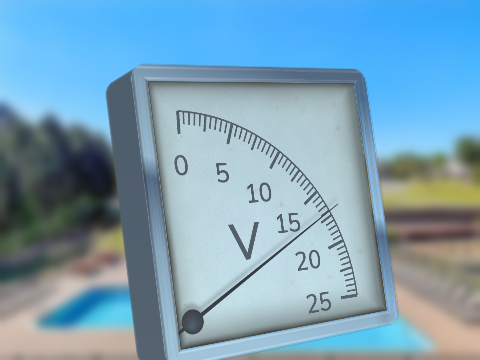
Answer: 17,V
